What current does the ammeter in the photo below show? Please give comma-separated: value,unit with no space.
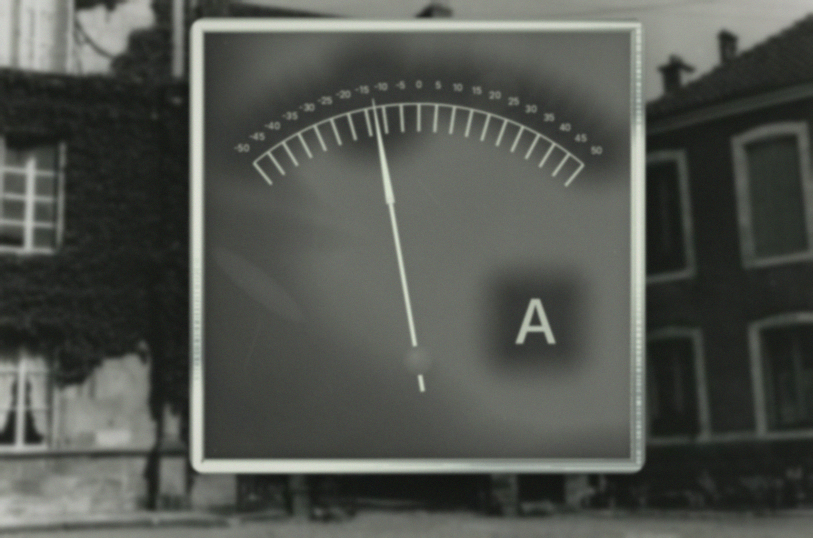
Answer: -12.5,A
